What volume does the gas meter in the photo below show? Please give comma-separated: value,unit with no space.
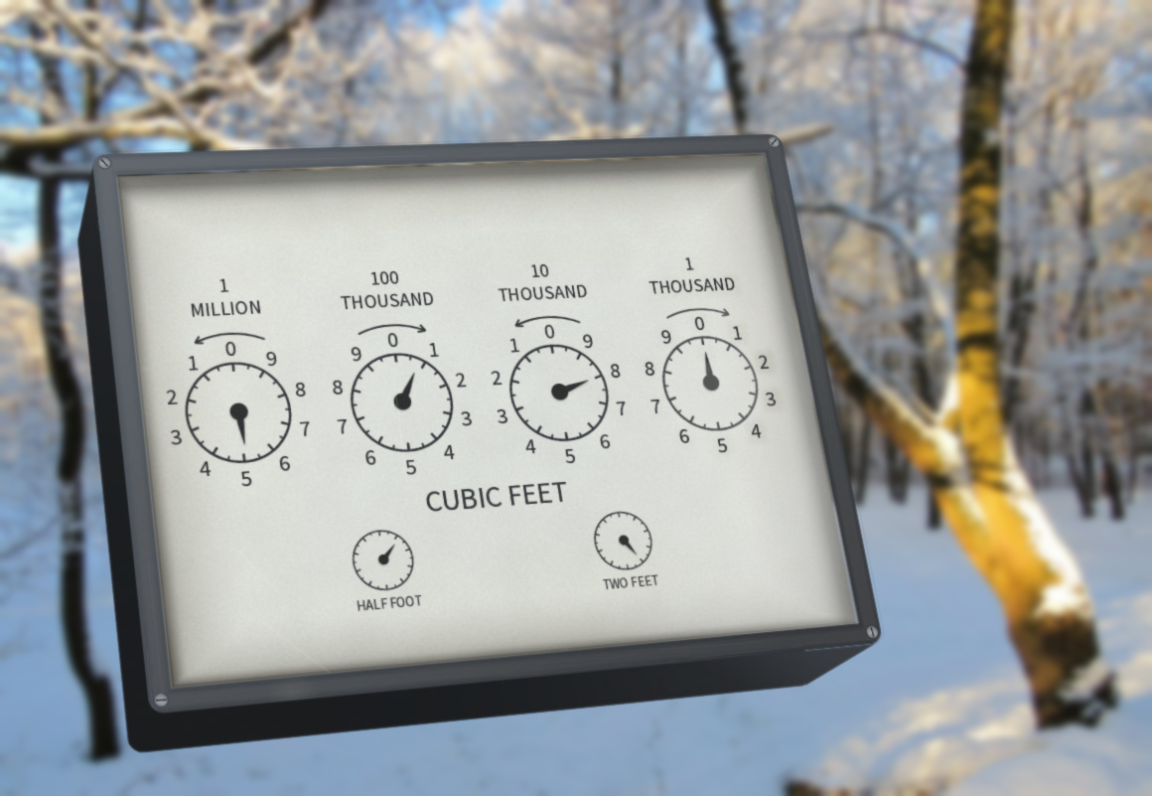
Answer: 508000,ft³
